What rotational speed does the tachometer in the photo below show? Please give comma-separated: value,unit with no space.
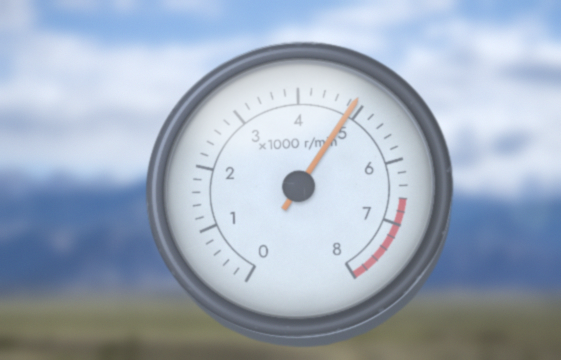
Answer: 4900,rpm
